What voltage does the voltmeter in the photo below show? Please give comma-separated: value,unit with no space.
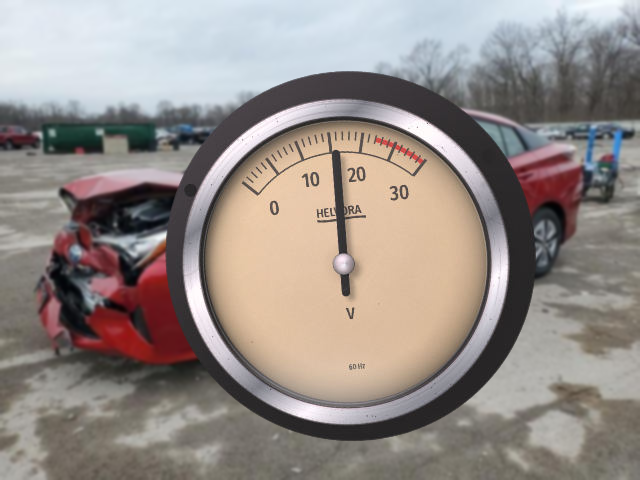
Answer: 16,V
